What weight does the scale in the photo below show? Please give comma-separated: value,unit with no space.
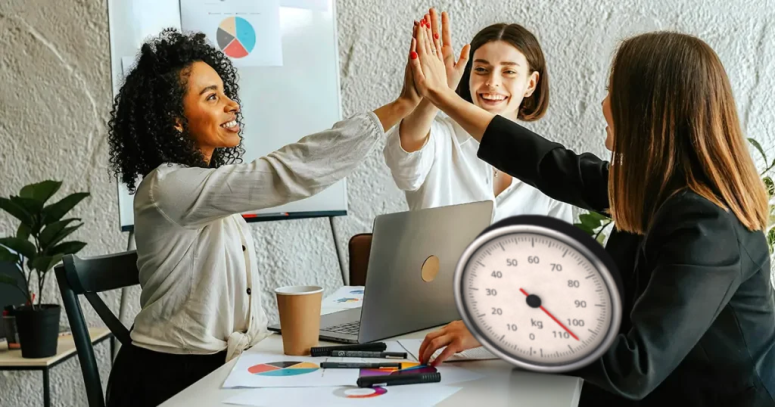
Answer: 105,kg
